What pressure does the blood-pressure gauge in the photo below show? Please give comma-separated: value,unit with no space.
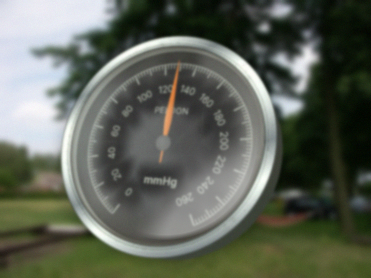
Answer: 130,mmHg
